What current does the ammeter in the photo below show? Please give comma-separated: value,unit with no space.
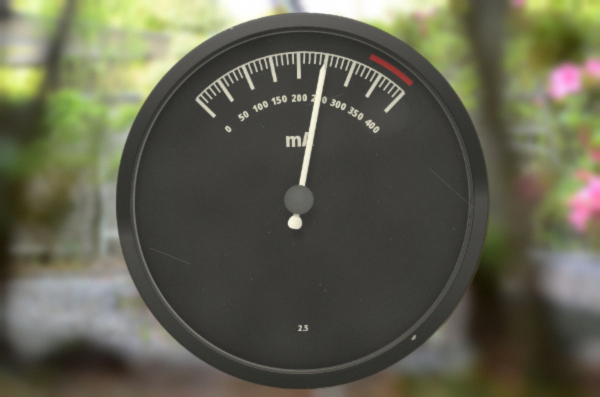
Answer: 250,mA
